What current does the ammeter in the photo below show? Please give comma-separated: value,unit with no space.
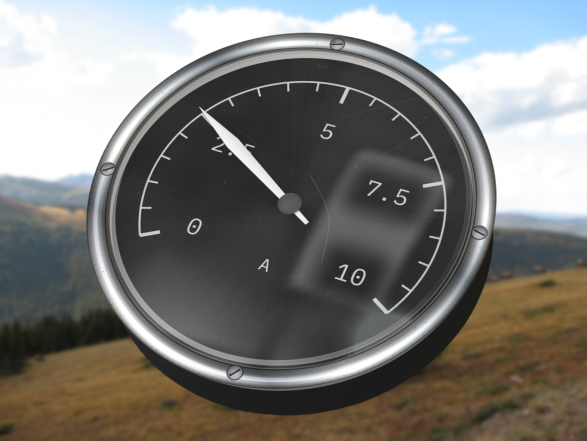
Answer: 2.5,A
